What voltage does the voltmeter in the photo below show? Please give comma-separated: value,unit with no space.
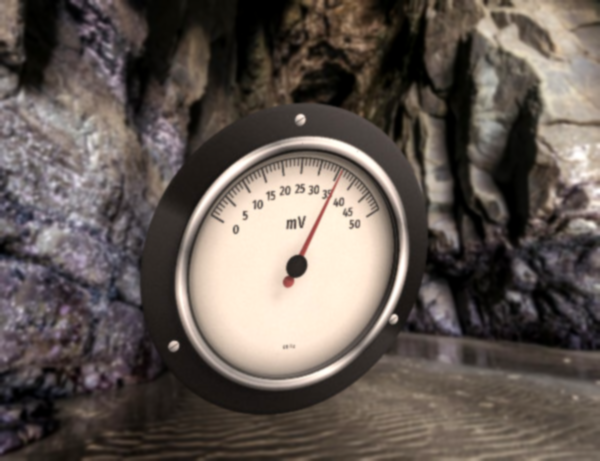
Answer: 35,mV
